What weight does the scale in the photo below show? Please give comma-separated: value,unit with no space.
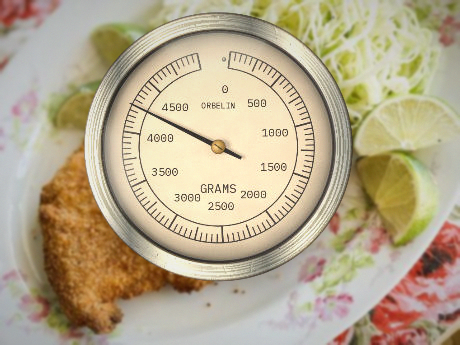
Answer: 4250,g
